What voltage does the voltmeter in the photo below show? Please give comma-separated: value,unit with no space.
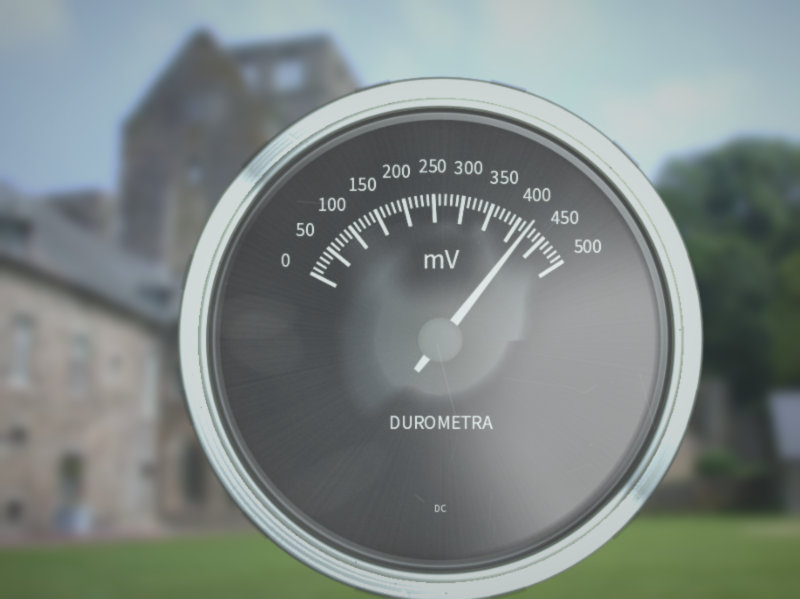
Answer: 420,mV
